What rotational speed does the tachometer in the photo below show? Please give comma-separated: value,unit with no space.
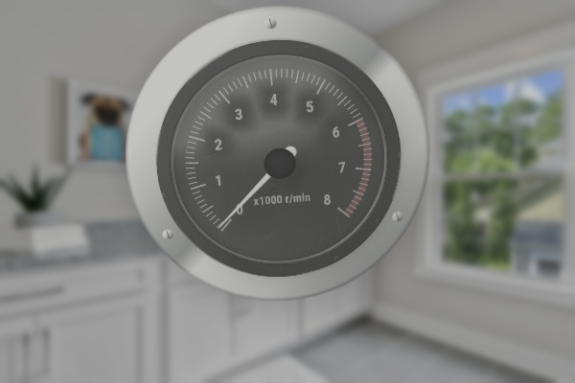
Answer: 100,rpm
